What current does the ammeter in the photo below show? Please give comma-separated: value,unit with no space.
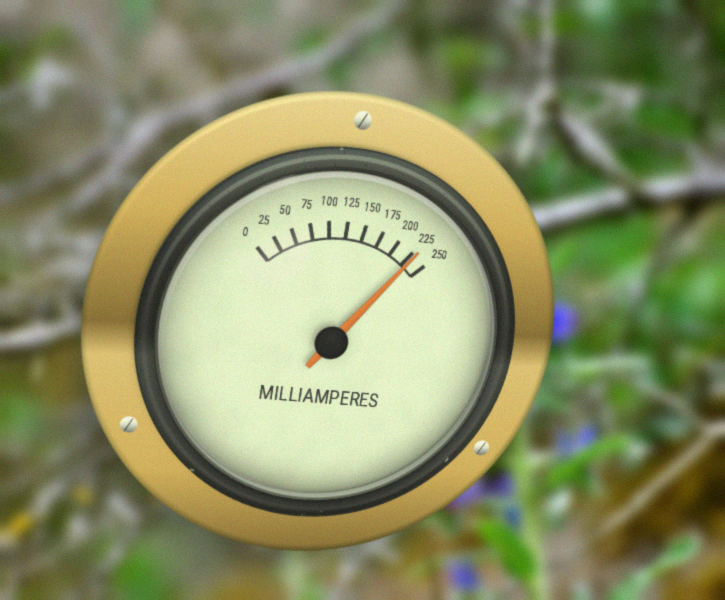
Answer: 225,mA
